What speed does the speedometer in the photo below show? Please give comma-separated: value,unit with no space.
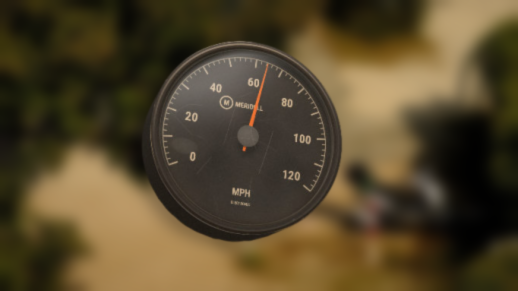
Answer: 64,mph
